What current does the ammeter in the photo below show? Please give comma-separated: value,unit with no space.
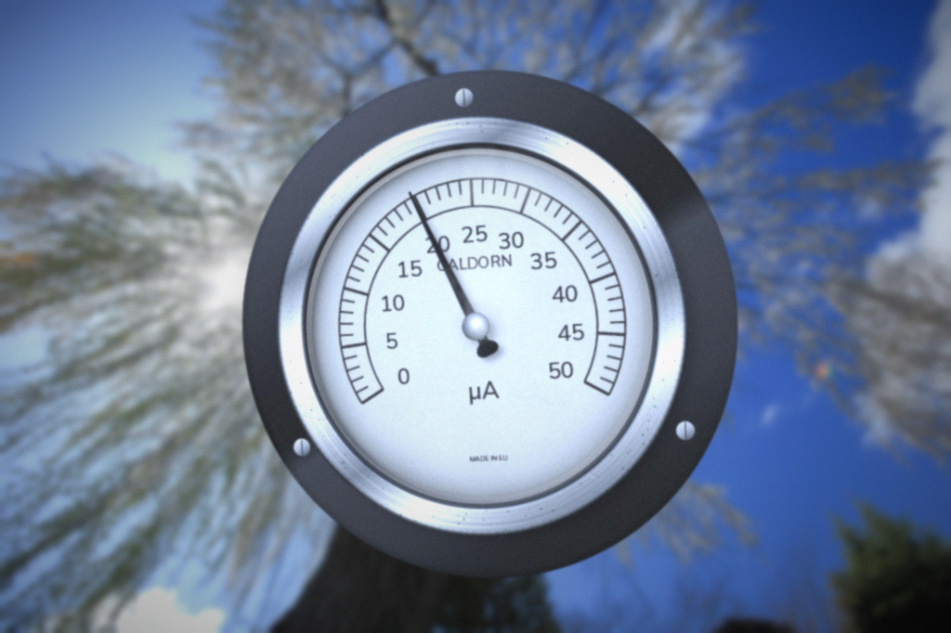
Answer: 20,µA
